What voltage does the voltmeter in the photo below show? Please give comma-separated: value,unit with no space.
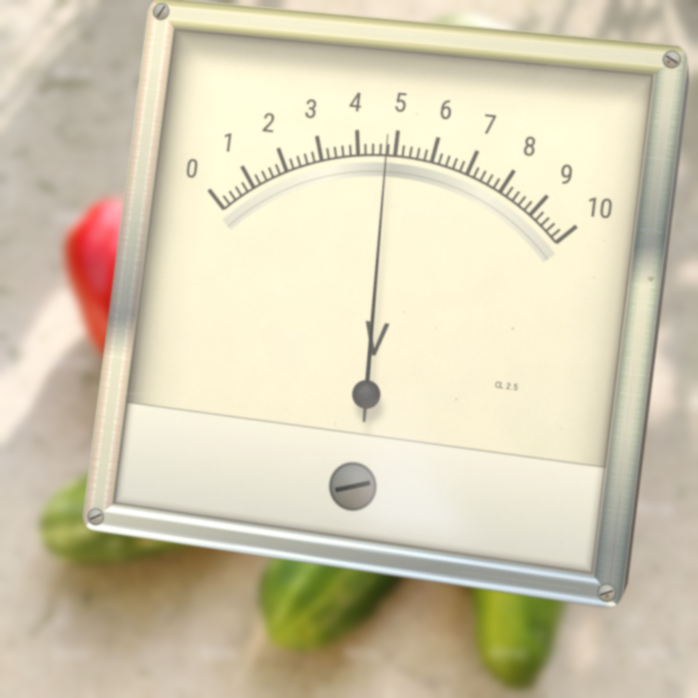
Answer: 4.8,V
